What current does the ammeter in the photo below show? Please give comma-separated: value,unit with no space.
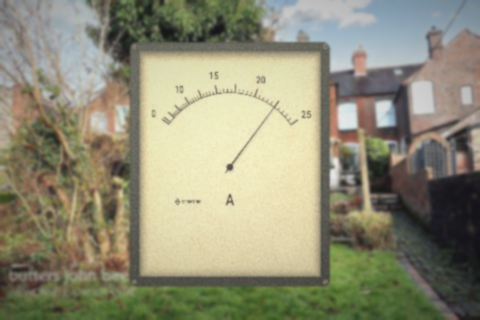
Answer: 22.5,A
